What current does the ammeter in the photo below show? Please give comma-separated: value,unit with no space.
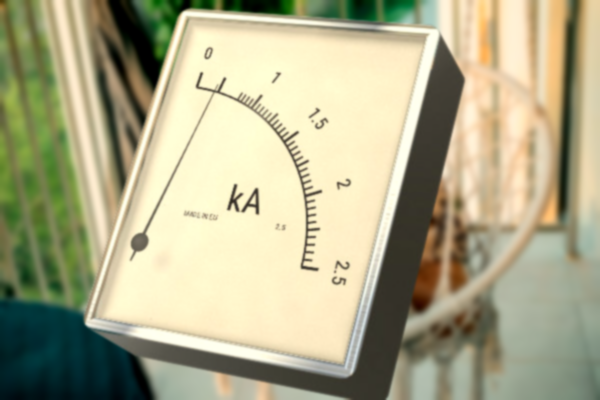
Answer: 0.5,kA
